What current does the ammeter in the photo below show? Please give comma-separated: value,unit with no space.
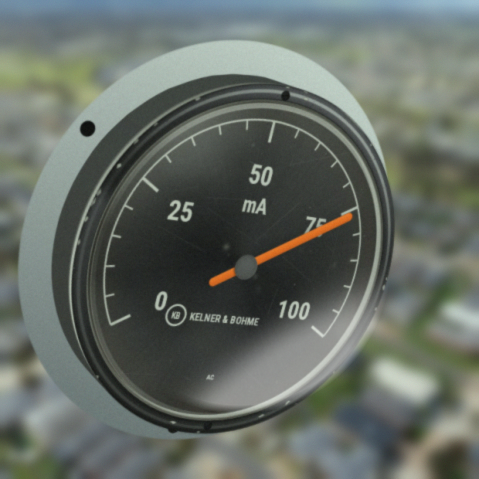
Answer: 75,mA
